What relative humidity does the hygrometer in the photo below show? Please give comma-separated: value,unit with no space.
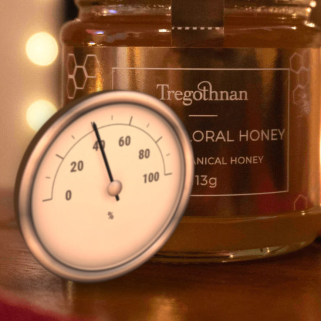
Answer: 40,%
